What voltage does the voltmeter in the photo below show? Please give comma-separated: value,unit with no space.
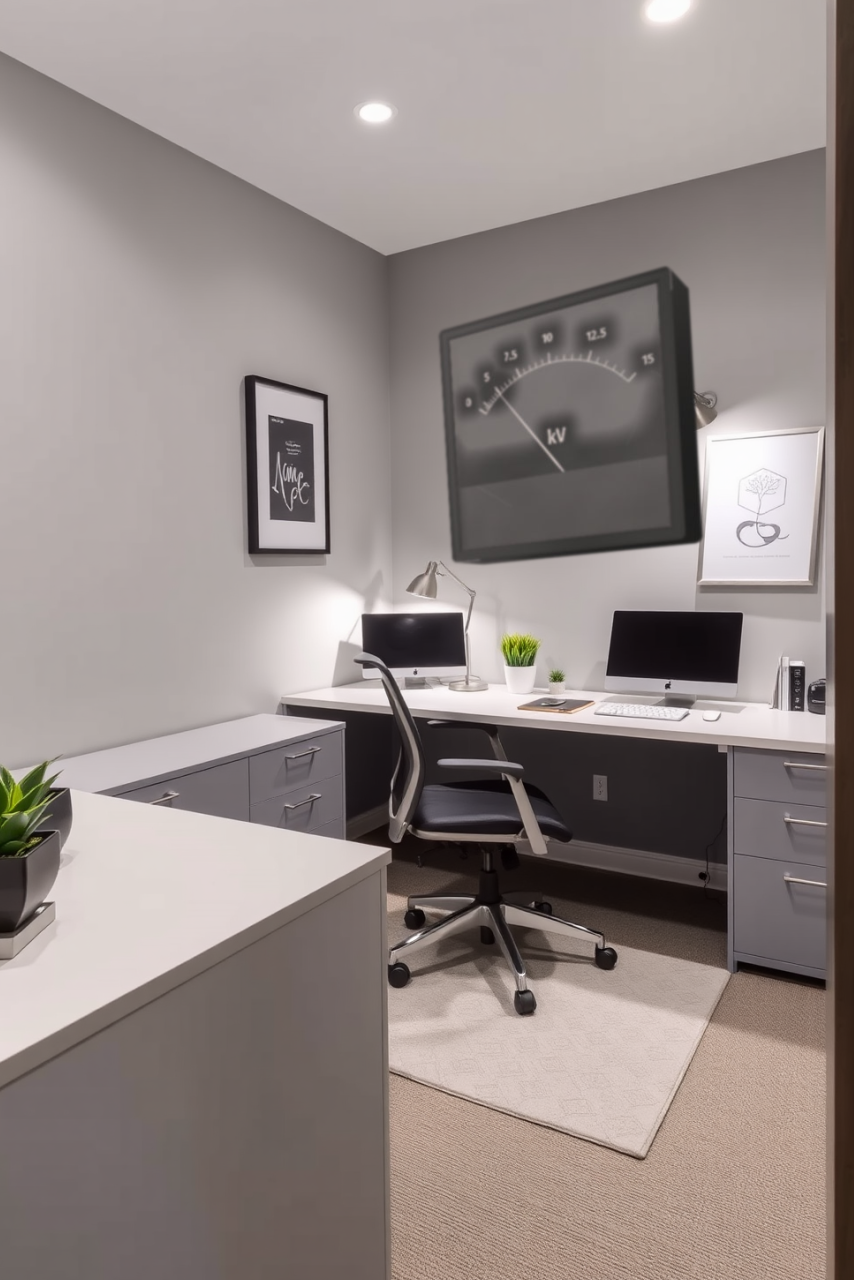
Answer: 5,kV
